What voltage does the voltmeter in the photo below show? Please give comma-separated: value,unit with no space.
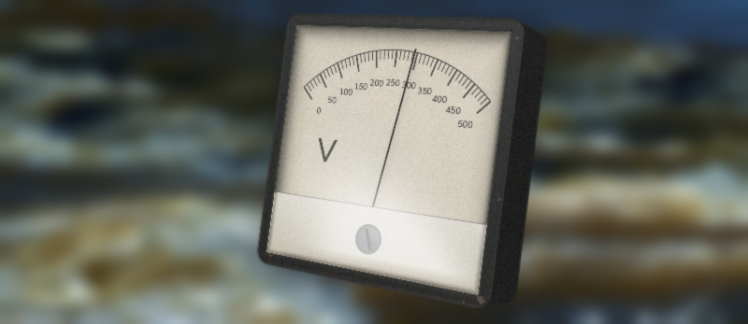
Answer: 300,V
